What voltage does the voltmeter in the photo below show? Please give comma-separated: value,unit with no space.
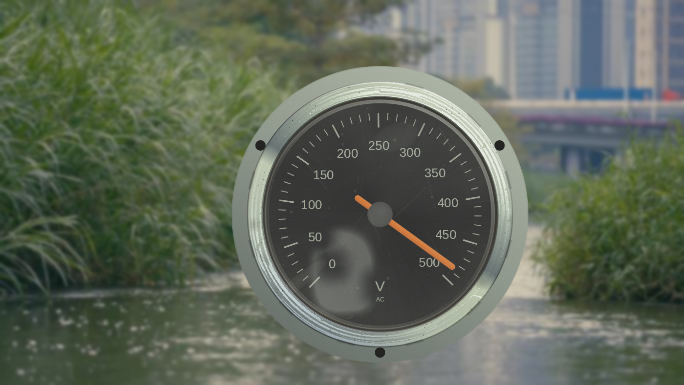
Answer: 485,V
